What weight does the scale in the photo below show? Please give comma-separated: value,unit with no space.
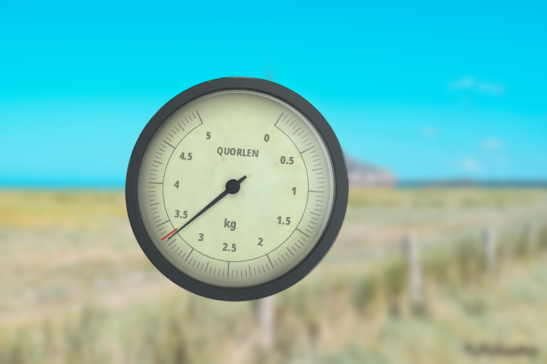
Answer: 3.3,kg
